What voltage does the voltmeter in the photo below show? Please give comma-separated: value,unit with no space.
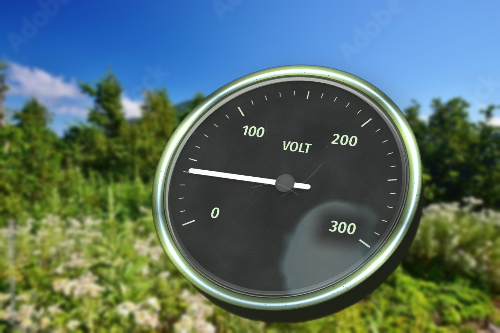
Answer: 40,V
